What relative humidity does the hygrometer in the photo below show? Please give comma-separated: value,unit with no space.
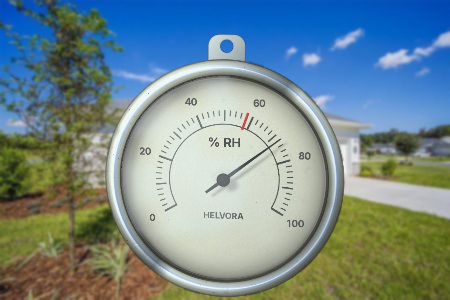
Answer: 72,%
